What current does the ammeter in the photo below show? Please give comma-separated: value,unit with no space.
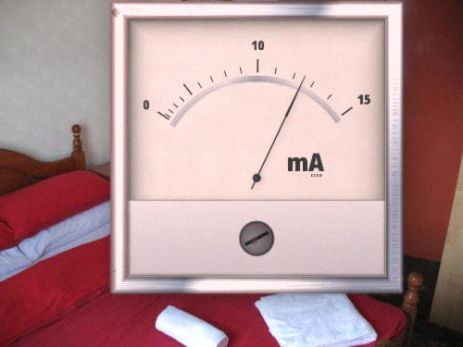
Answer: 12.5,mA
